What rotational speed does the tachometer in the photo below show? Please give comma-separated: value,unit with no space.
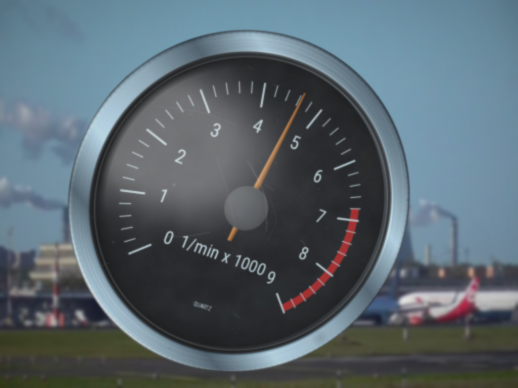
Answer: 4600,rpm
